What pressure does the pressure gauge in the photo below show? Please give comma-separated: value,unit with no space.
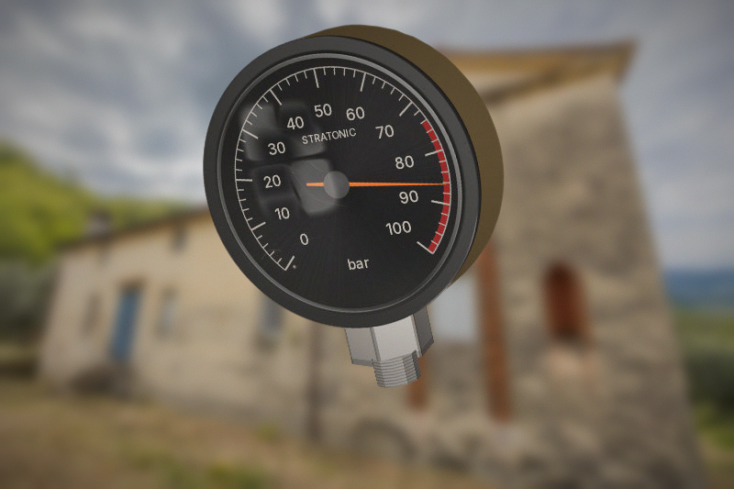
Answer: 86,bar
